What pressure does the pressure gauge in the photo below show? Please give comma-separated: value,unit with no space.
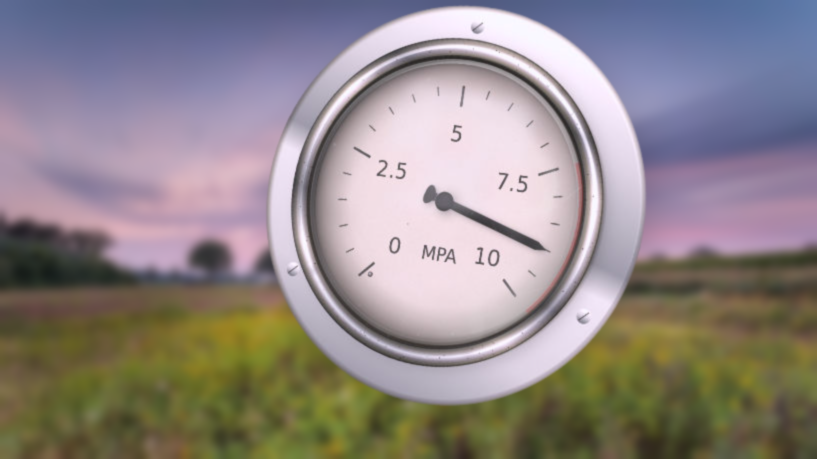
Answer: 9,MPa
